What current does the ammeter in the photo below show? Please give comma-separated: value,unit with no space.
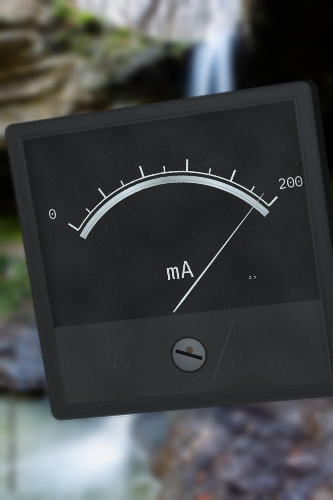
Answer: 190,mA
